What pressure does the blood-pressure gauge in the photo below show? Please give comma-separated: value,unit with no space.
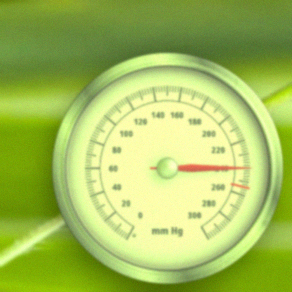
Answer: 240,mmHg
